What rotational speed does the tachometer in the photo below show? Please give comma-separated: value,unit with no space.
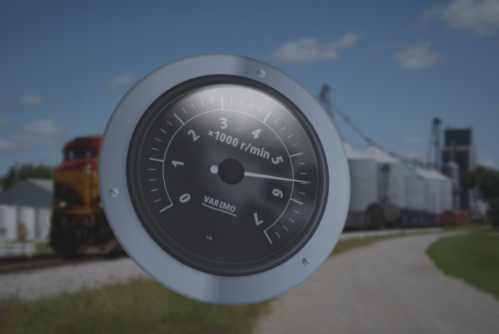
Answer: 5600,rpm
